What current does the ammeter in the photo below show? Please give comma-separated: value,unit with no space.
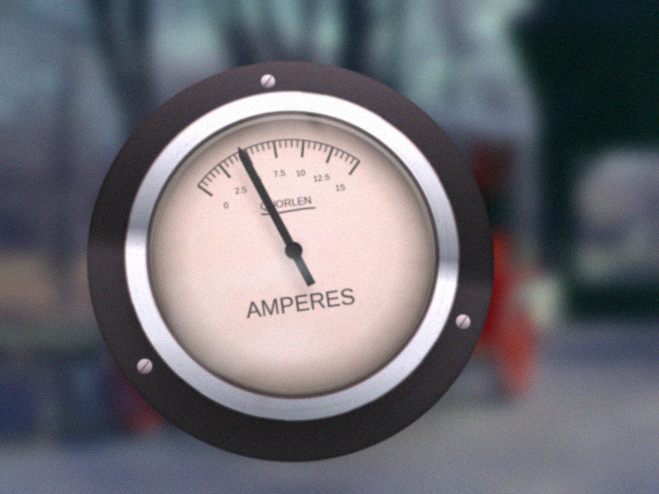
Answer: 4.5,A
